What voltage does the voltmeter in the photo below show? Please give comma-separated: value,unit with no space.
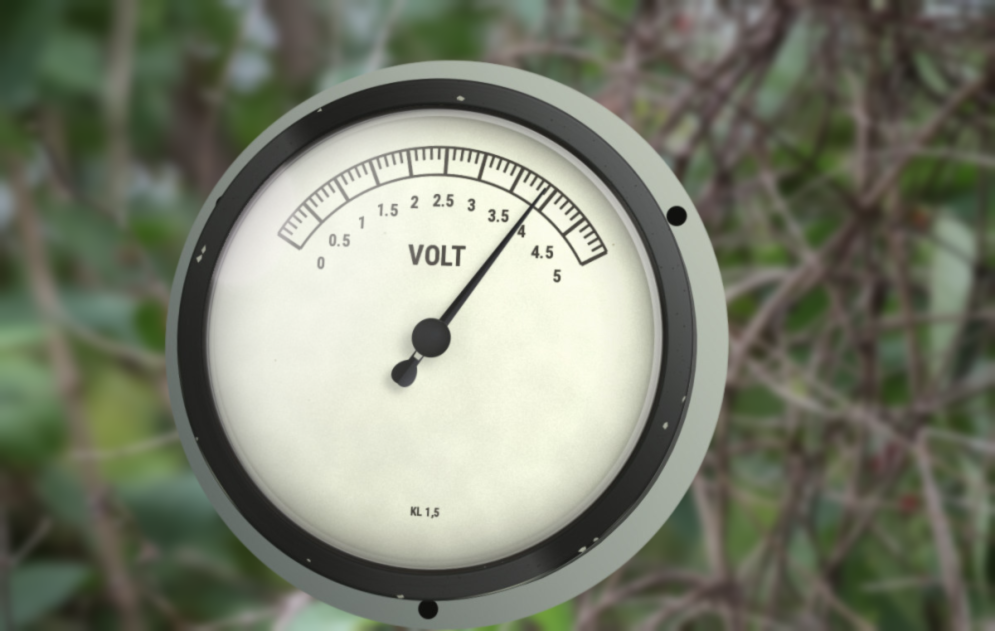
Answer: 3.9,V
